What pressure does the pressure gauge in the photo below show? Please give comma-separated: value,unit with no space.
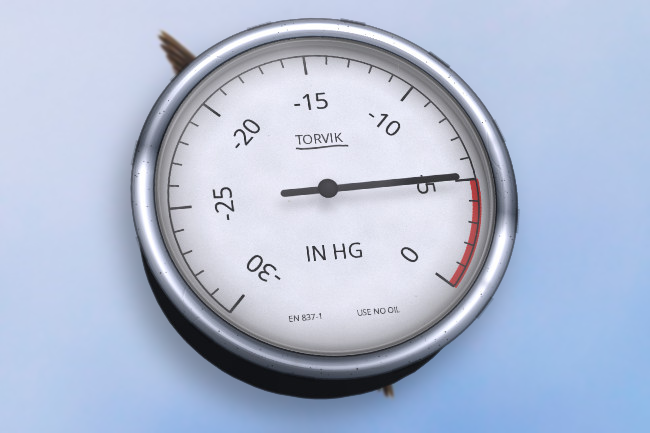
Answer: -5,inHg
